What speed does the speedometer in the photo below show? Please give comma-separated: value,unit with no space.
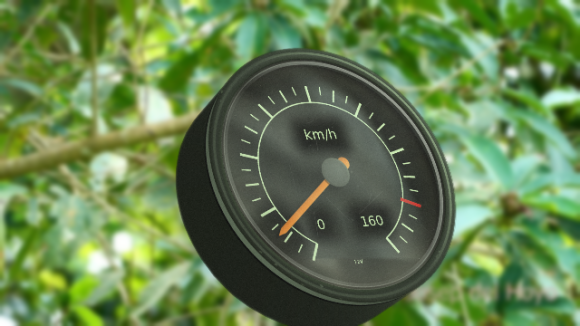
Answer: 12.5,km/h
